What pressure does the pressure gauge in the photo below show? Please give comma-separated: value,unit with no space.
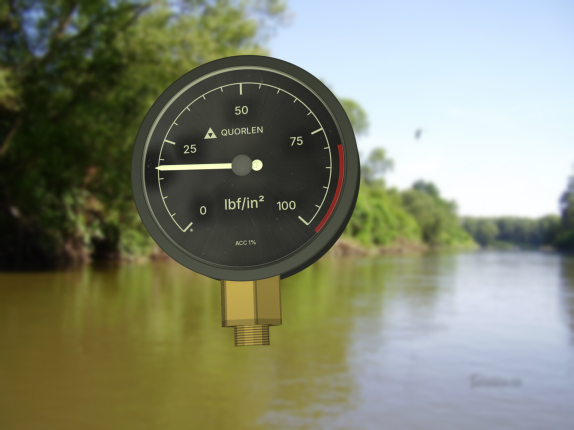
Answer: 17.5,psi
